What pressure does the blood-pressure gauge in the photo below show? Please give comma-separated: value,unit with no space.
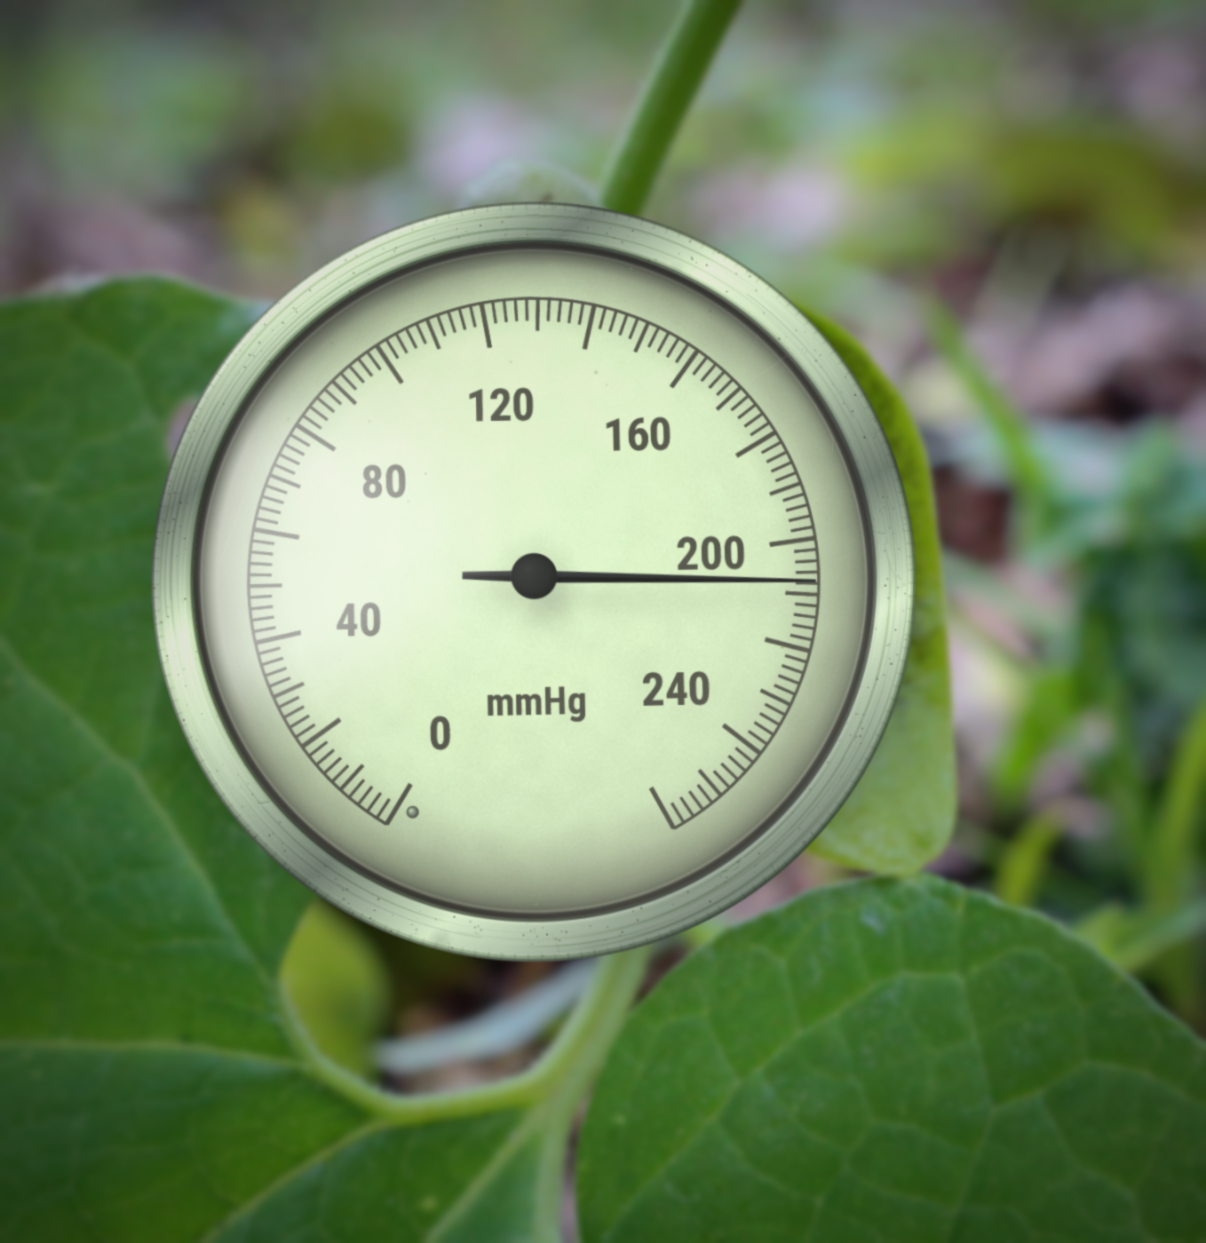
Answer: 208,mmHg
